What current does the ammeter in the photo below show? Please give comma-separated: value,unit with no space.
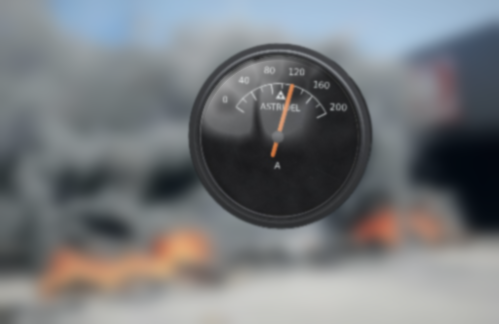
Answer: 120,A
